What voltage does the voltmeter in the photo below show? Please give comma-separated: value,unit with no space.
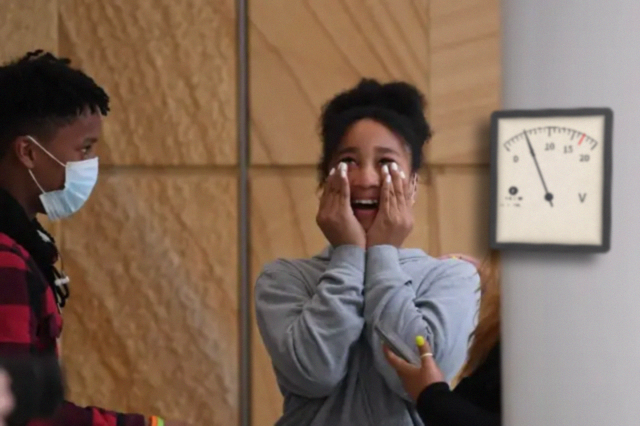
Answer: 5,V
